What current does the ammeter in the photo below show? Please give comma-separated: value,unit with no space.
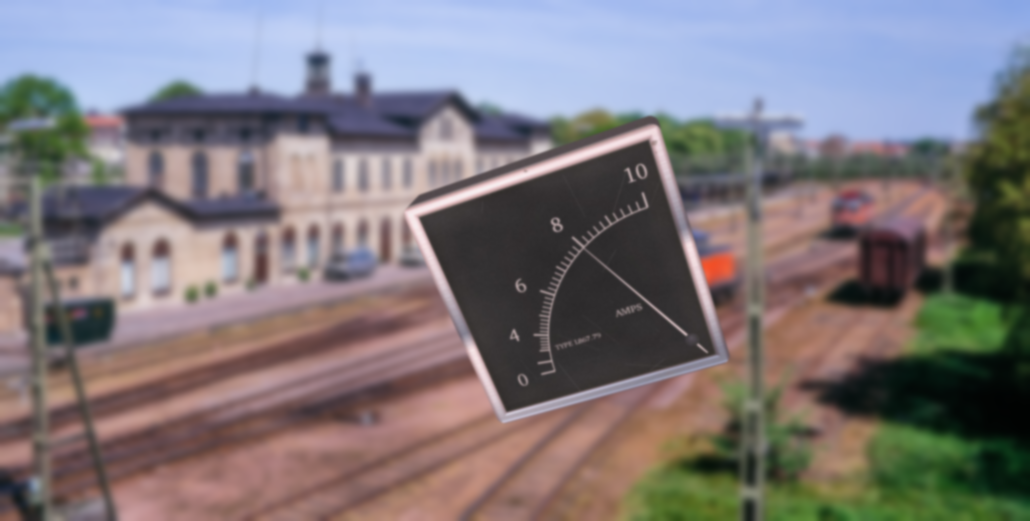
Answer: 8,A
